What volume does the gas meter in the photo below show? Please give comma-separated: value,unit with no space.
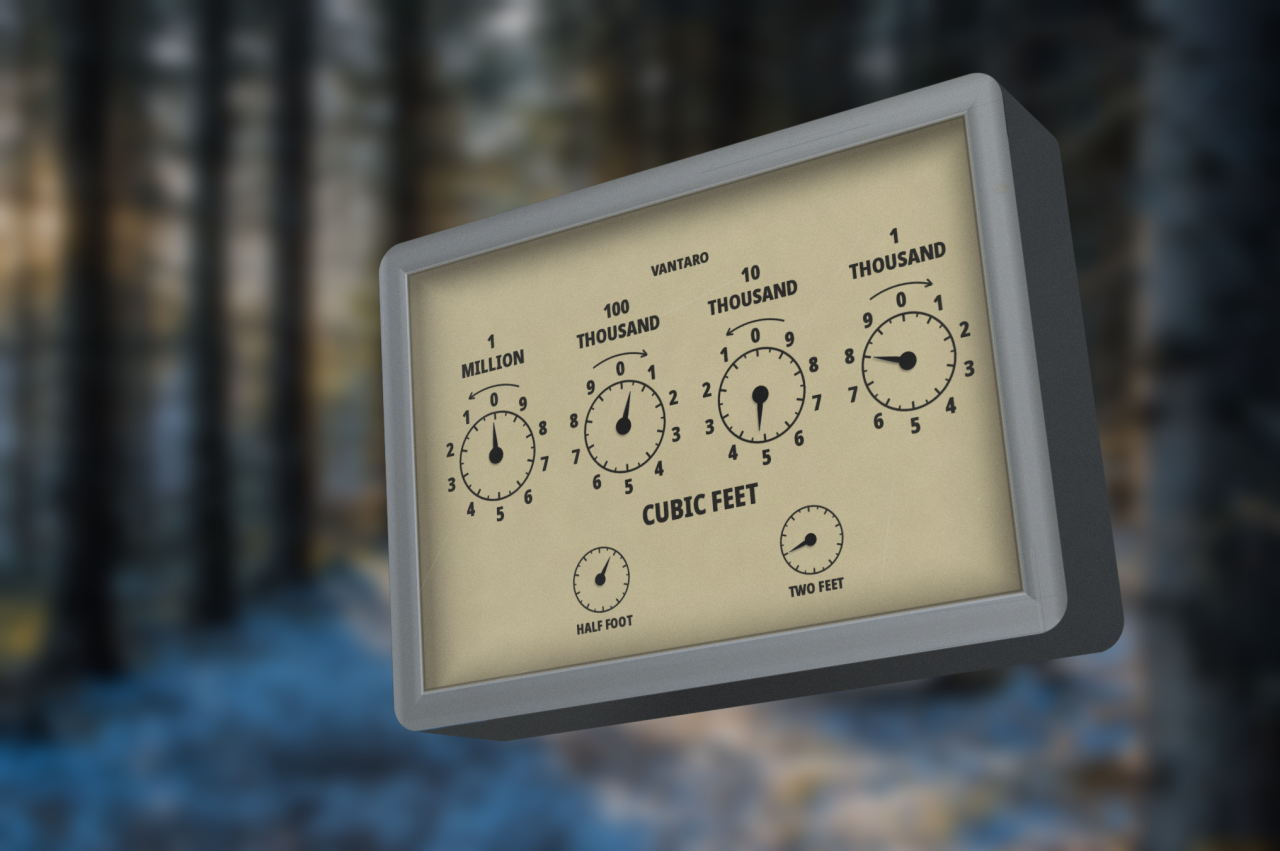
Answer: 4800,ft³
